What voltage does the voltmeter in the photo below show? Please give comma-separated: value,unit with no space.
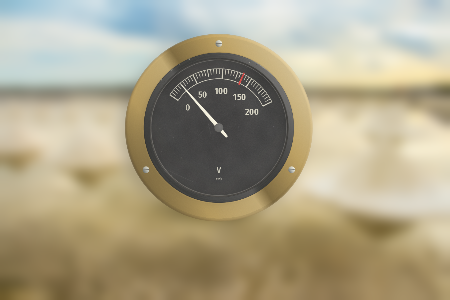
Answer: 25,V
